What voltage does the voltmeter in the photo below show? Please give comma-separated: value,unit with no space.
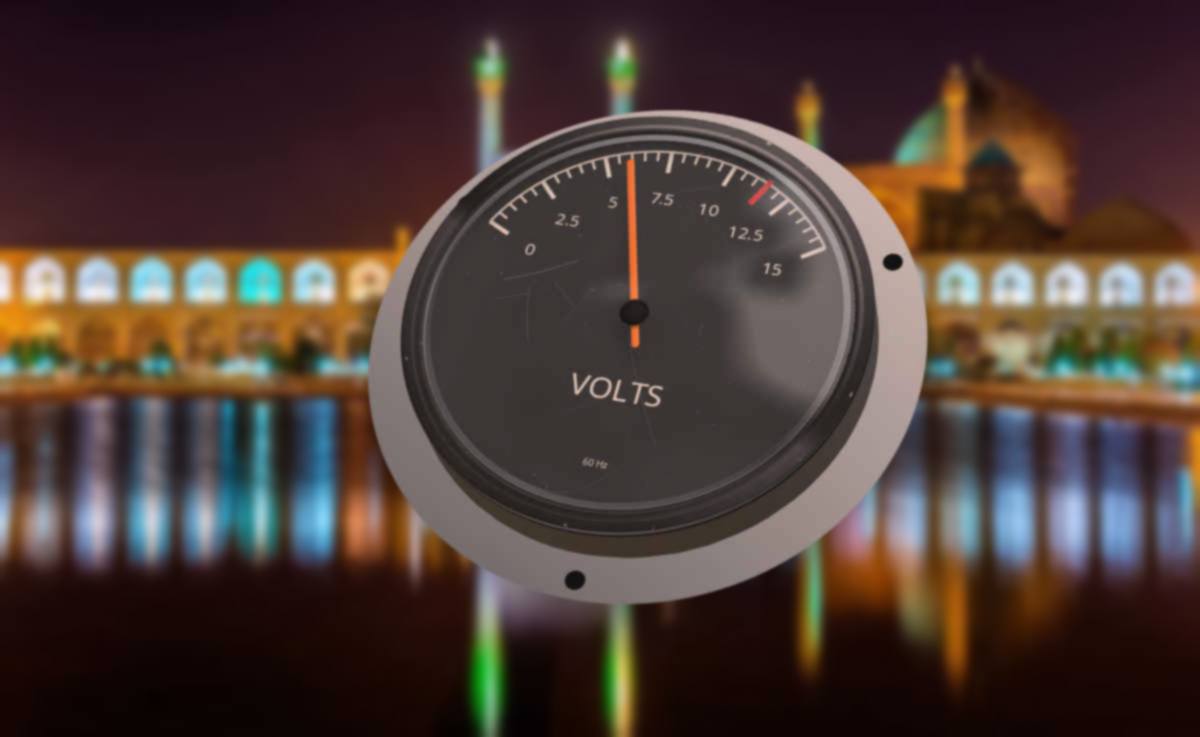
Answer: 6,V
